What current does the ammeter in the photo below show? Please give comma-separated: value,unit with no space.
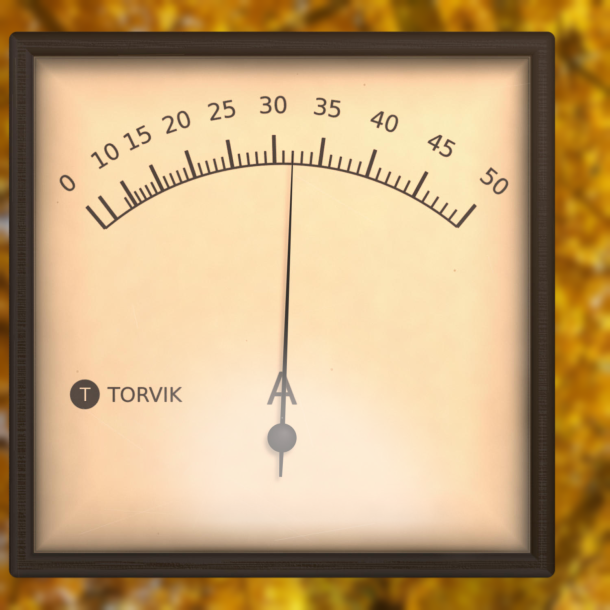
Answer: 32,A
